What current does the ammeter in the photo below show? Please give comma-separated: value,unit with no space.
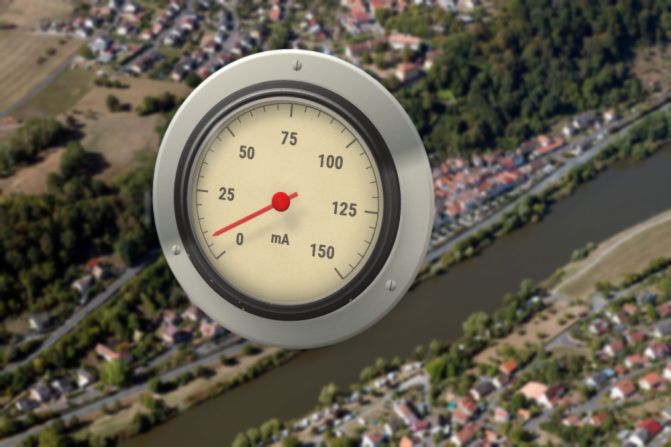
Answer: 7.5,mA
